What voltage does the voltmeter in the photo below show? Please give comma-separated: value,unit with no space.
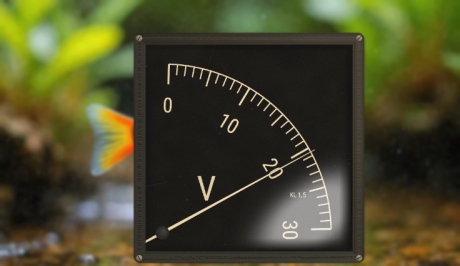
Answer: 20.5,V
